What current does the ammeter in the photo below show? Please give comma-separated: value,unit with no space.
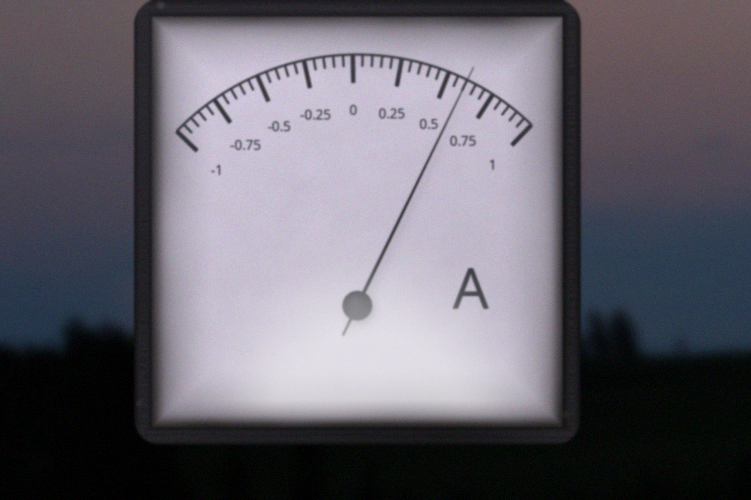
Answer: 0.6,A
